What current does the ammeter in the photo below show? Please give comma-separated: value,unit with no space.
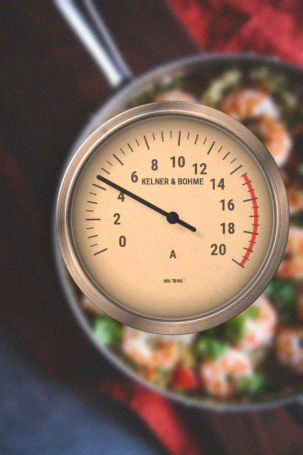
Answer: 4.5,A
